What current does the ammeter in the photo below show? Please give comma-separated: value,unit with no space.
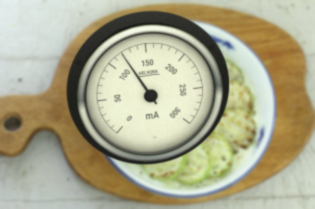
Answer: 120,mA
